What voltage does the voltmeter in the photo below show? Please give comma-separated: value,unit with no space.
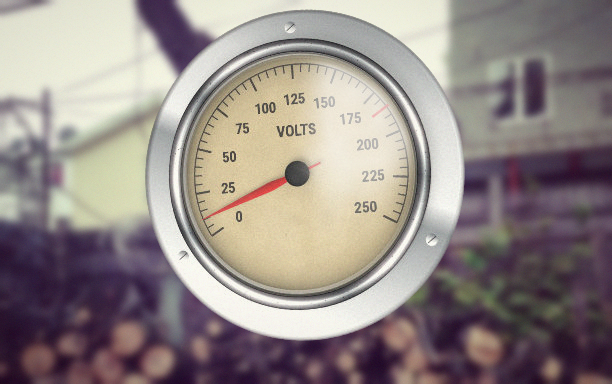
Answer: 10,V
